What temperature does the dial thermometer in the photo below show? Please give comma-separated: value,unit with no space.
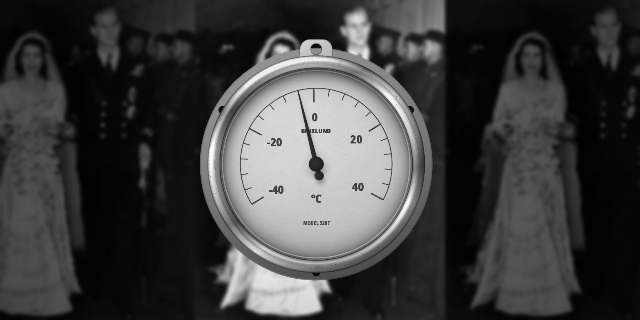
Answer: -4,°C
